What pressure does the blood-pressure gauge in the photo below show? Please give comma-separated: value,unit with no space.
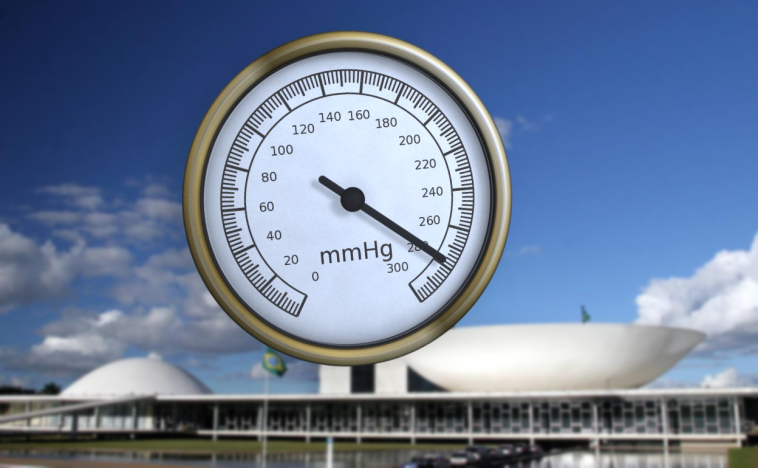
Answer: 278,mmHg
